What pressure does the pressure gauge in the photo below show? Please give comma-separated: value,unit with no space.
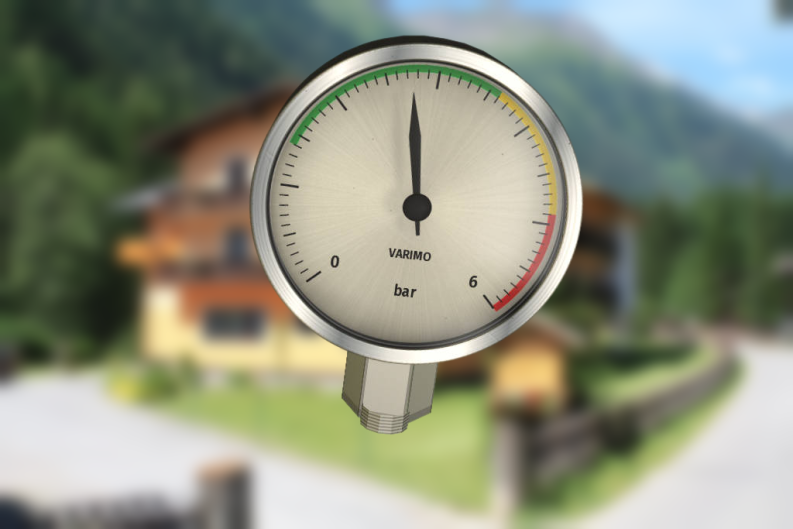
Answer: 2.75,bar
